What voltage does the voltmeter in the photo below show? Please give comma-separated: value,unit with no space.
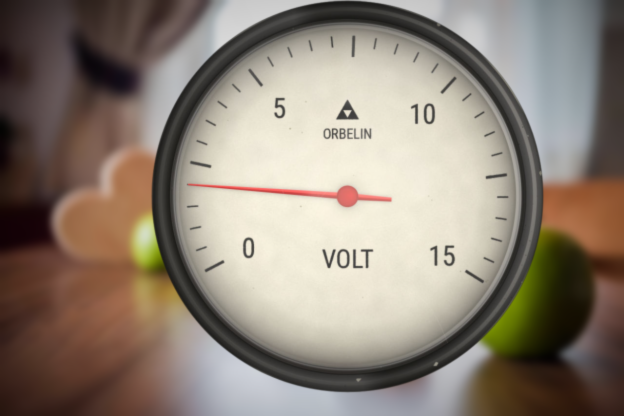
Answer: 2,V
